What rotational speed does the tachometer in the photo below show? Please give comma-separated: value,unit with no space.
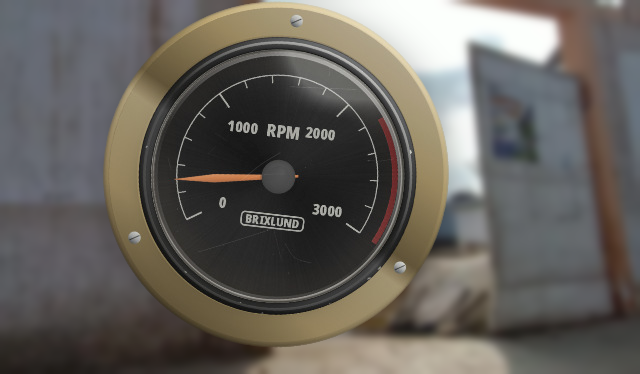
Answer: 300,rpm
